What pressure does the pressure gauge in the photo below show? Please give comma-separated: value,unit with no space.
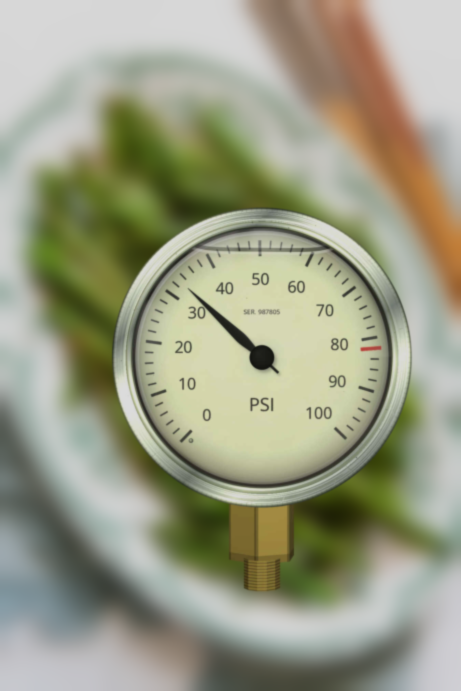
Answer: 33,psi
